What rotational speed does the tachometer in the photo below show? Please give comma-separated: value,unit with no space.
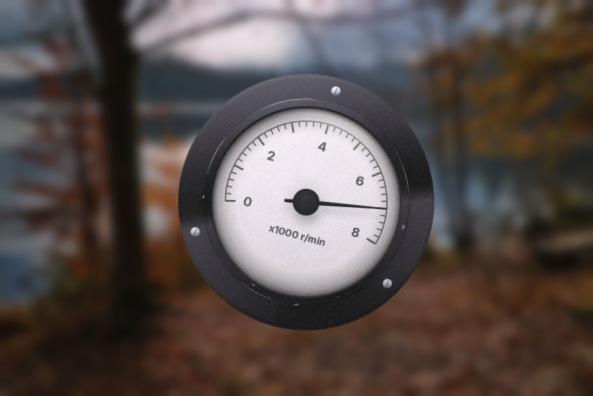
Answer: 7000,rpm
